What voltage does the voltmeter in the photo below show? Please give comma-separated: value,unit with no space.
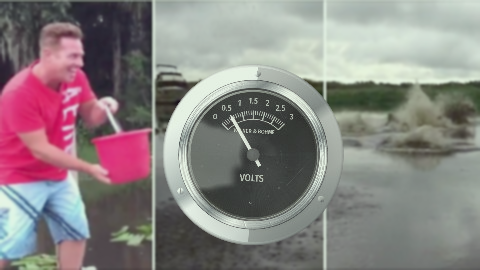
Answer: 0.5,V
